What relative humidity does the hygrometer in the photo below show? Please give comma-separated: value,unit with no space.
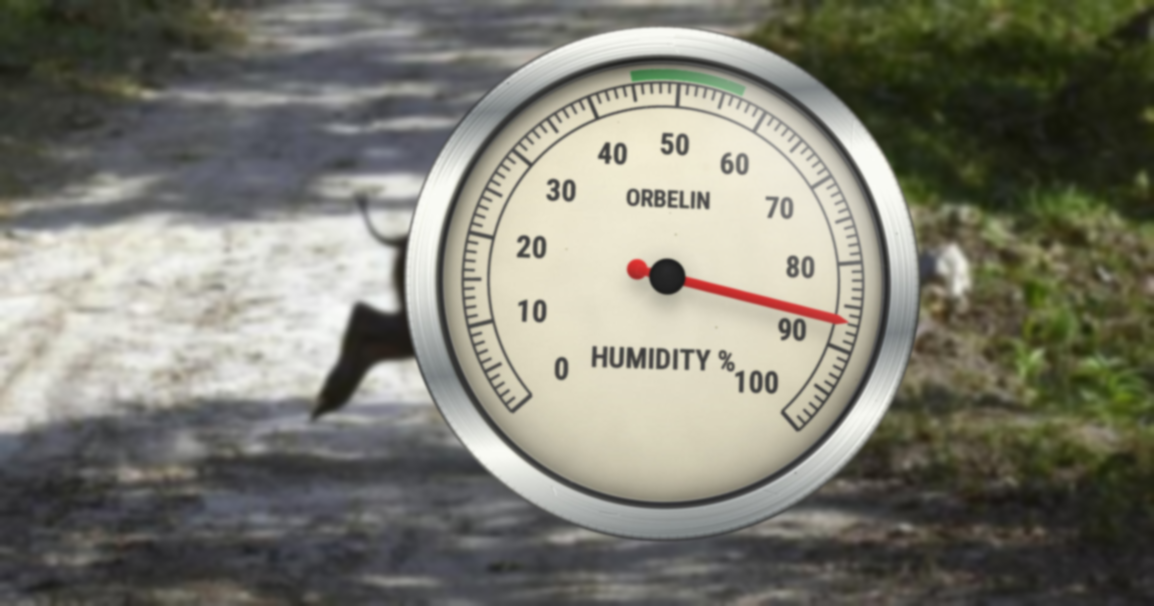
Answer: 87,%
